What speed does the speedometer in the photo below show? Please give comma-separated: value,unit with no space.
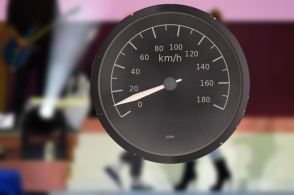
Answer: 10,km/h
